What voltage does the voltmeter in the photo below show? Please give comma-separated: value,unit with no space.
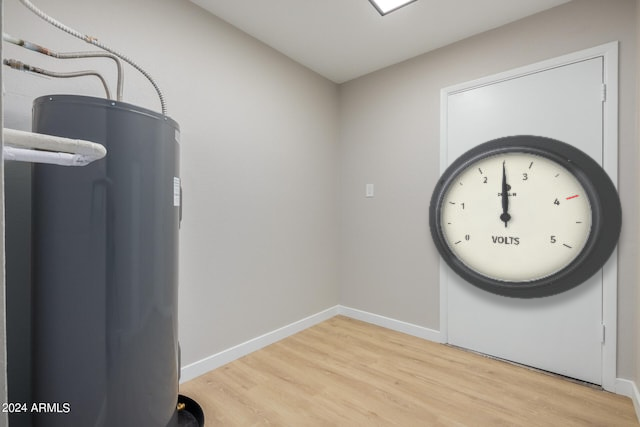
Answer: 2.5,V
